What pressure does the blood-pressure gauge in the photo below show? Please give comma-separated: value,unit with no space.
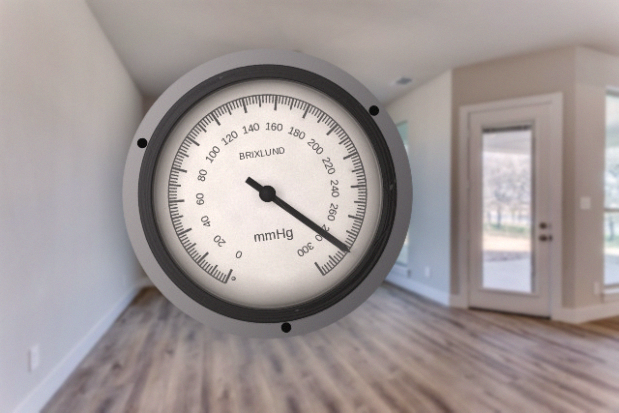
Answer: 280,mmHg
